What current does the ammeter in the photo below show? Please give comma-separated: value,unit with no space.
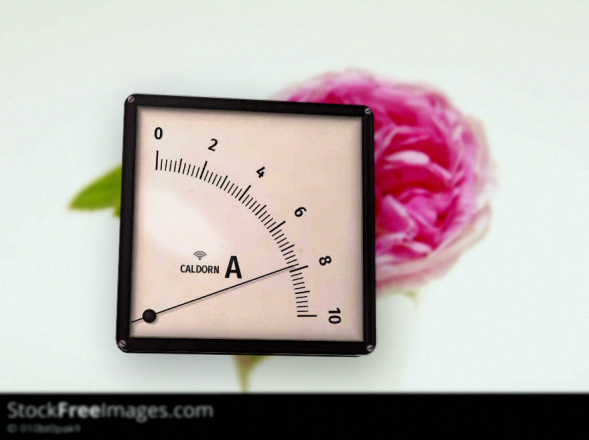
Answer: 7.8,A
